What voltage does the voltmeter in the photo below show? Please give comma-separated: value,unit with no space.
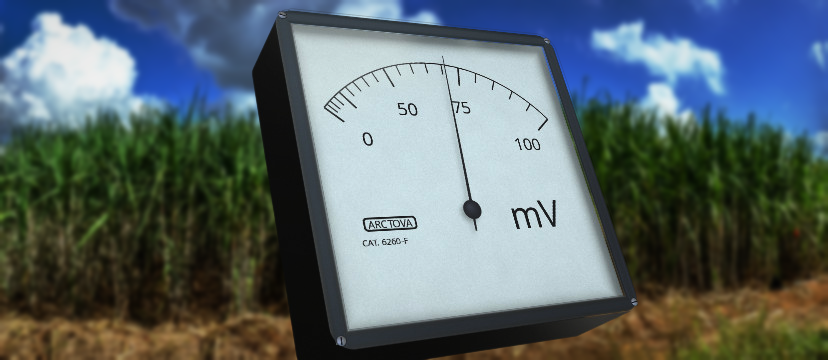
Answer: 70,mV
